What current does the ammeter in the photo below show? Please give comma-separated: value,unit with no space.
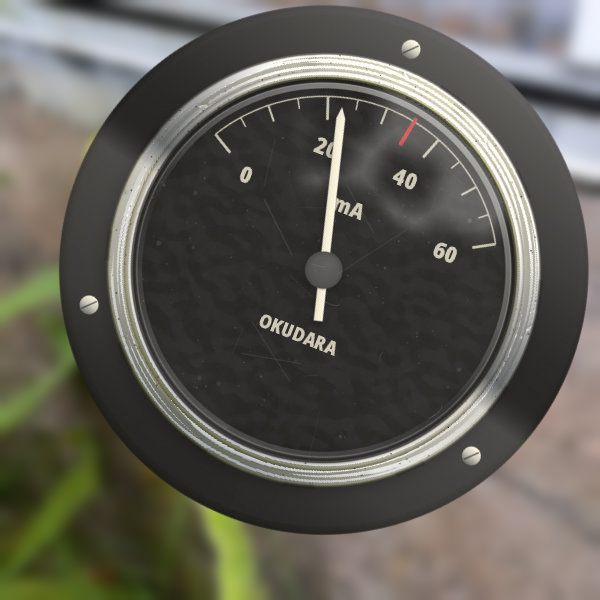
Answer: 22.5,mA
